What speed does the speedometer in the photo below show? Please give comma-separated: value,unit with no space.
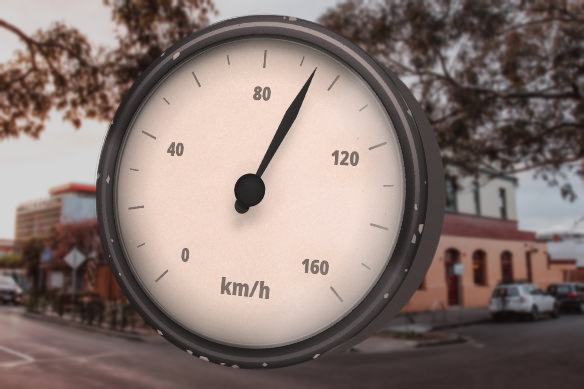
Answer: 95,km/h
